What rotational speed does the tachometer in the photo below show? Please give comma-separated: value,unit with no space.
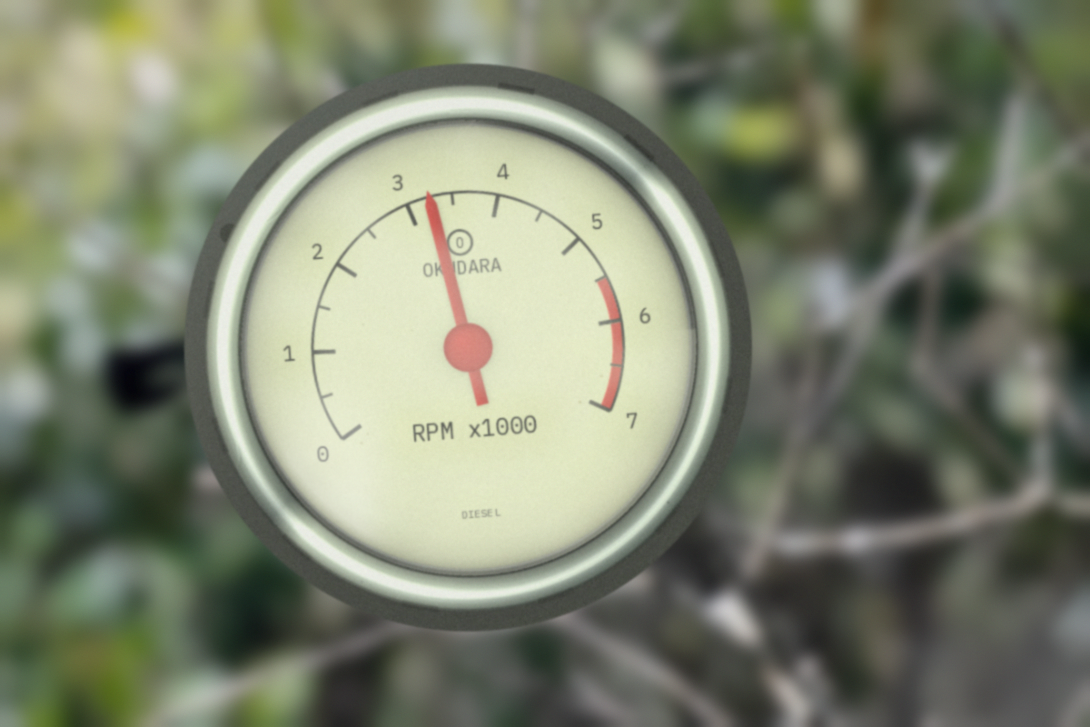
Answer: 3250,rpm
